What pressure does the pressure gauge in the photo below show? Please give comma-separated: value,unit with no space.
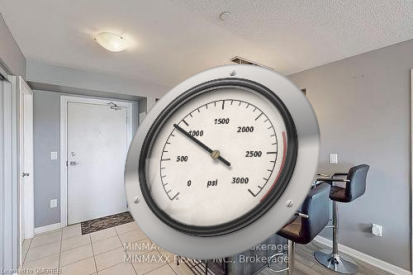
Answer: 900,psi
